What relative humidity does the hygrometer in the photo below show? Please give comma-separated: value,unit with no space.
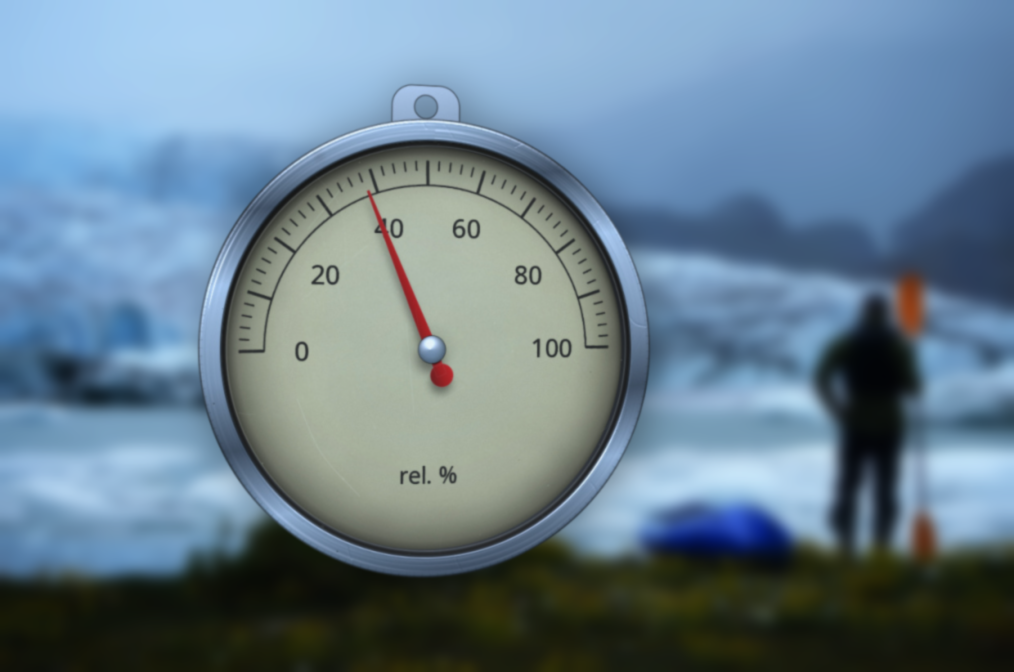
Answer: 38,%
